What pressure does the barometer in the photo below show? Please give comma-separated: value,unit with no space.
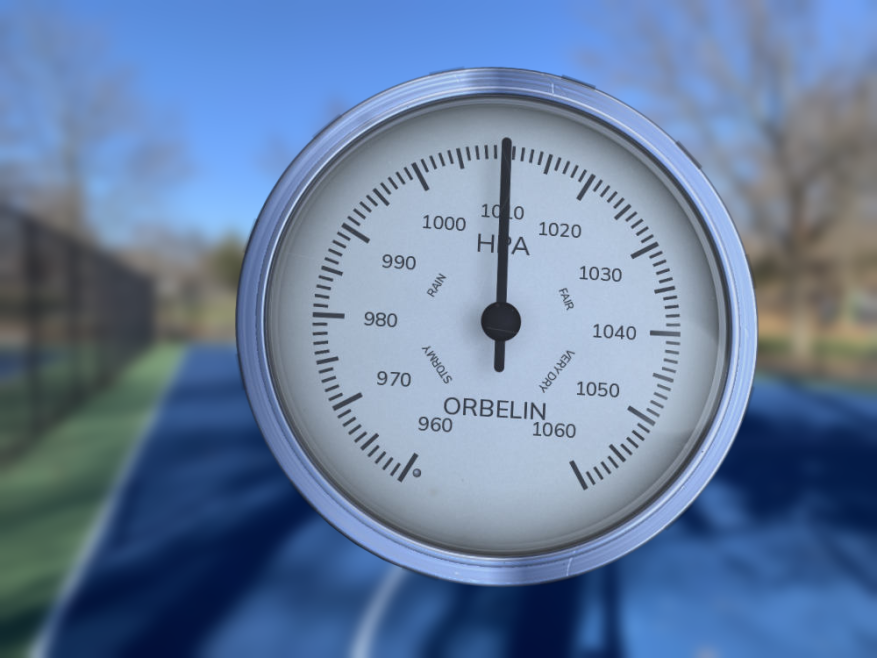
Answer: 1010,hPa
